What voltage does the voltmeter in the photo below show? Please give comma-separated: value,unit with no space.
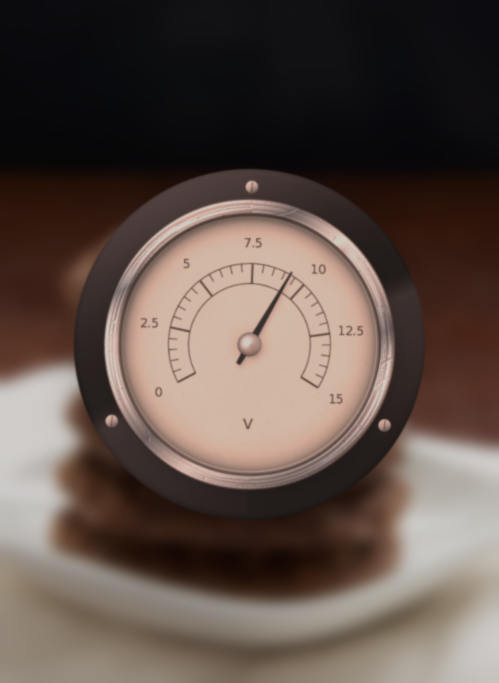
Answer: 9.25,V
